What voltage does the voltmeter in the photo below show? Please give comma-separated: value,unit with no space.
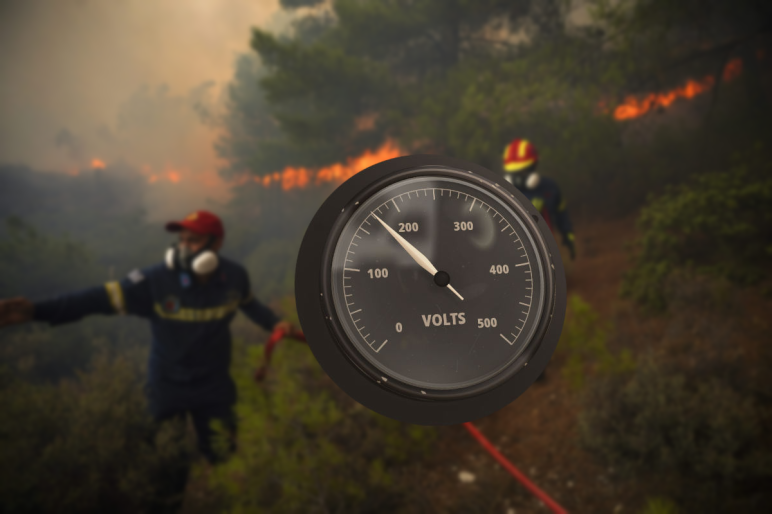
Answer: 170,V
